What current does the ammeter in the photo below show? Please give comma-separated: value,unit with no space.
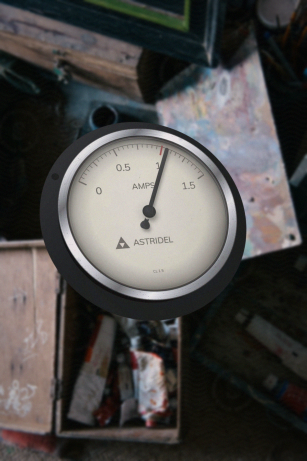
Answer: 1.05,A
